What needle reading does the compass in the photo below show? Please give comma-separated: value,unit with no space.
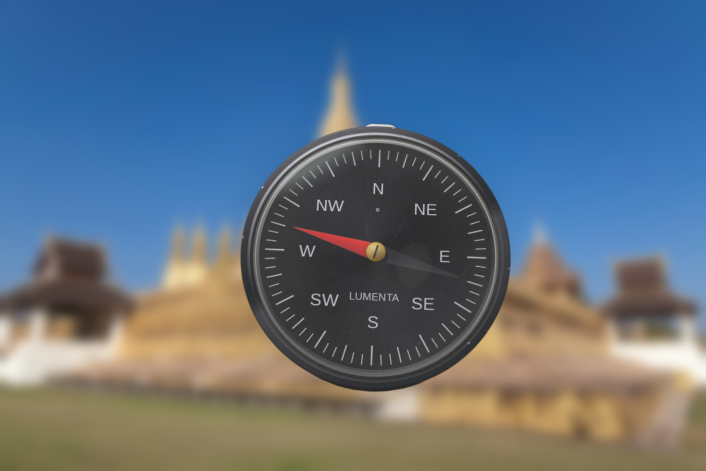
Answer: 285,°
